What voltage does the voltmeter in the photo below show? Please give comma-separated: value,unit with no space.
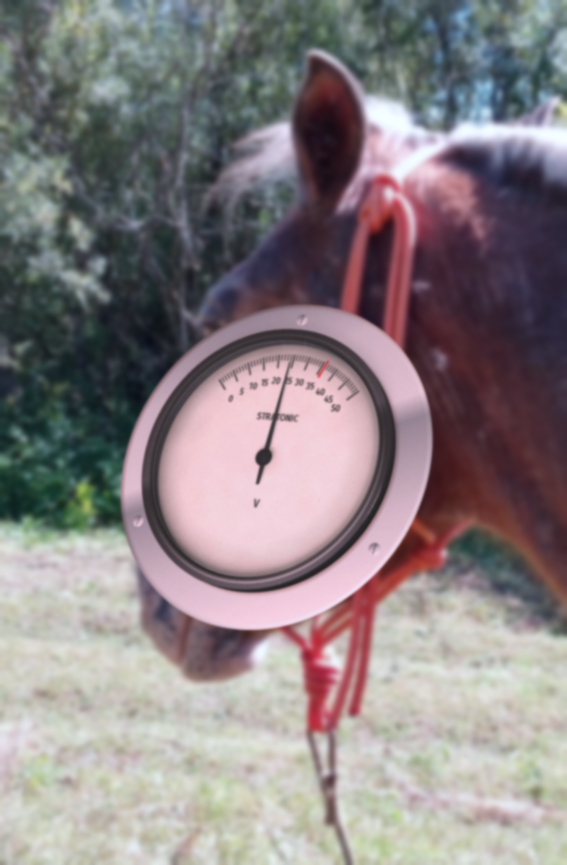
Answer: 25,V
